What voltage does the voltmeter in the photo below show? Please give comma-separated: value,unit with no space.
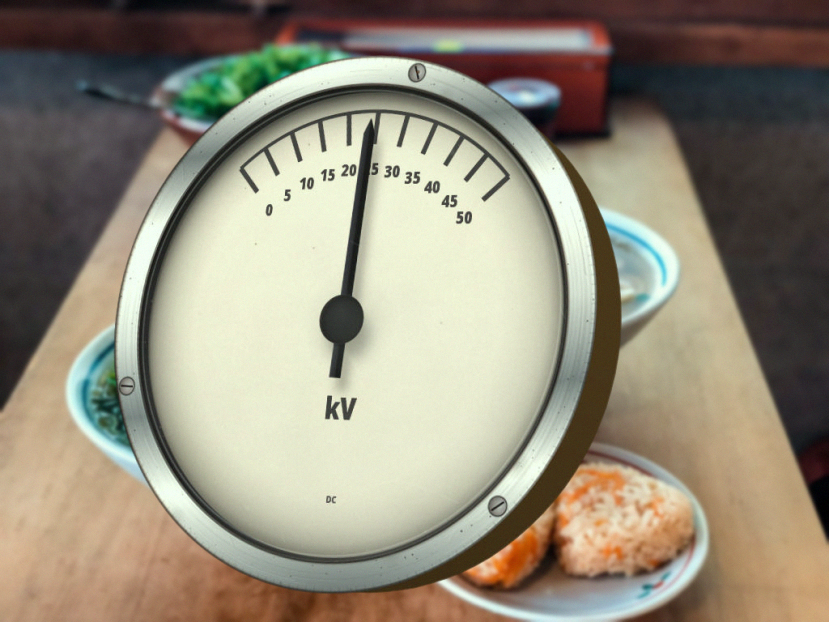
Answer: 25,kV
